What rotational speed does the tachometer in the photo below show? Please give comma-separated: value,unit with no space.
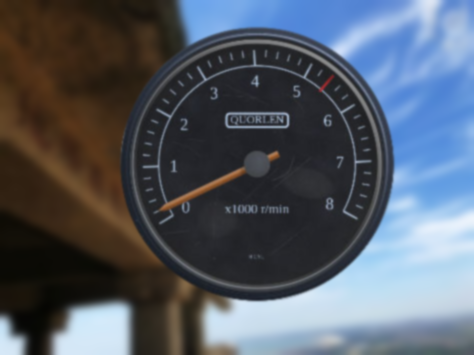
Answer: 200,rpm
